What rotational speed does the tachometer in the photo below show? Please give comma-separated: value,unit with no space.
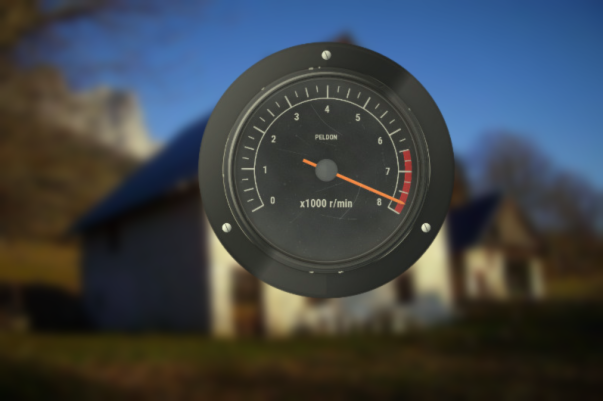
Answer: 7750,rpm
